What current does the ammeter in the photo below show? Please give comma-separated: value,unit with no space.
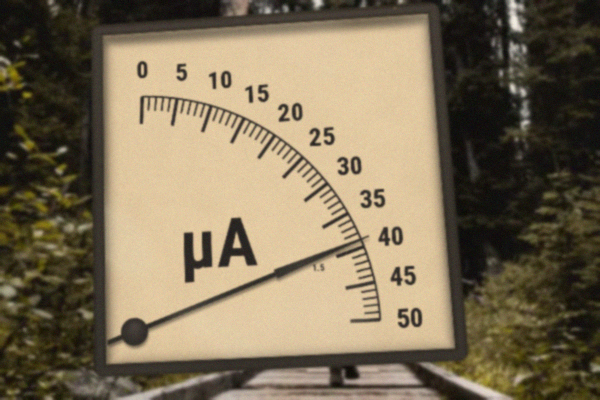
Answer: 39,µA
